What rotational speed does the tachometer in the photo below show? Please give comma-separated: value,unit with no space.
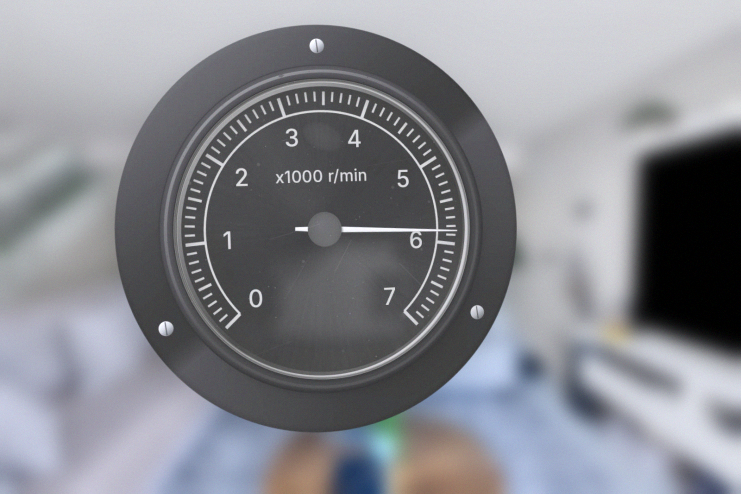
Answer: 5850,rpm
